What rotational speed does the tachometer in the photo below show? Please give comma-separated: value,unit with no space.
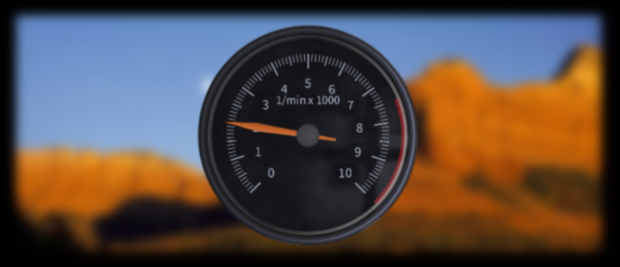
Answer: 2000,rpm
